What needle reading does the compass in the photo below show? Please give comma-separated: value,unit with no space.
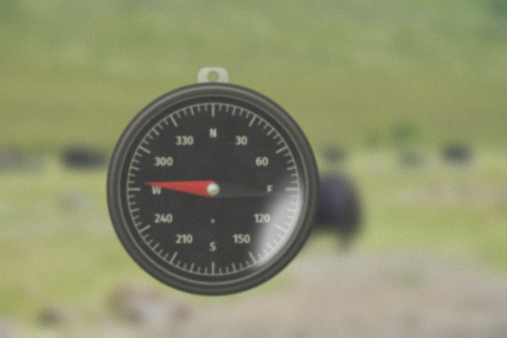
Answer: 275,°
